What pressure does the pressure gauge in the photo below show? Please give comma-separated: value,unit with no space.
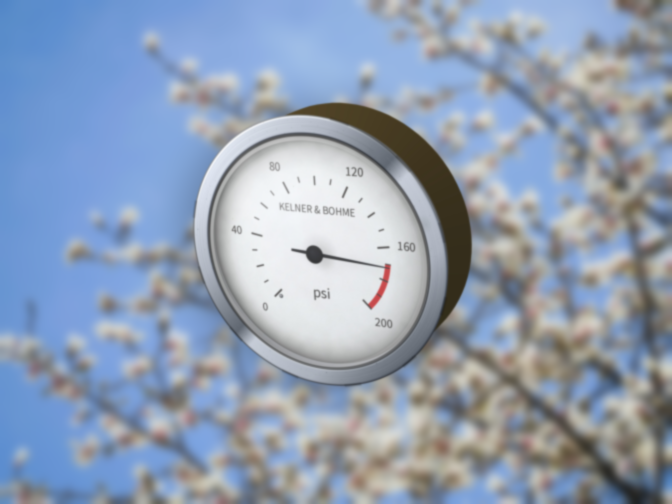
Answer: 170,psi
